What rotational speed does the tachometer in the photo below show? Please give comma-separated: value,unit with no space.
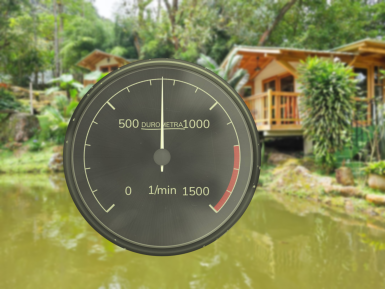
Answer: 750,rpm
